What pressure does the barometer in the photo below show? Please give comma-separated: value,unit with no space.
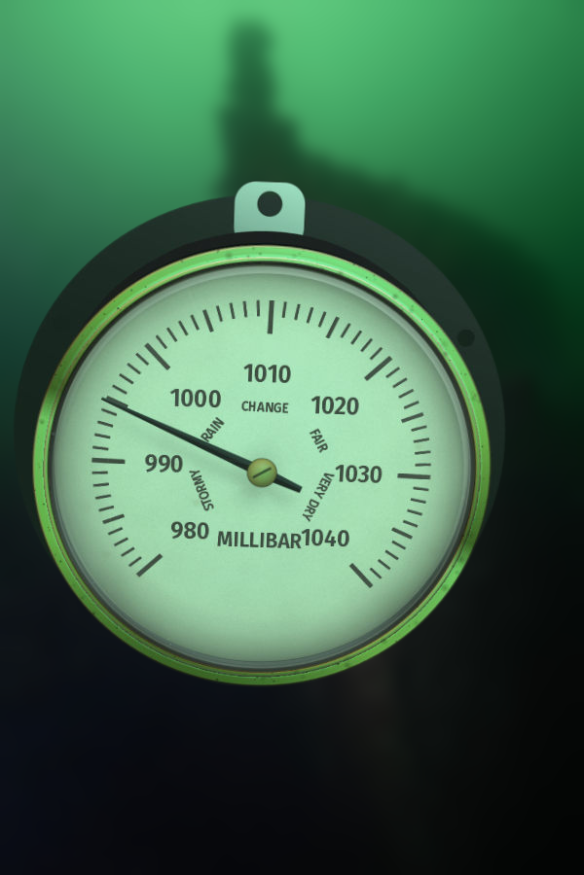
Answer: 995,mbar
